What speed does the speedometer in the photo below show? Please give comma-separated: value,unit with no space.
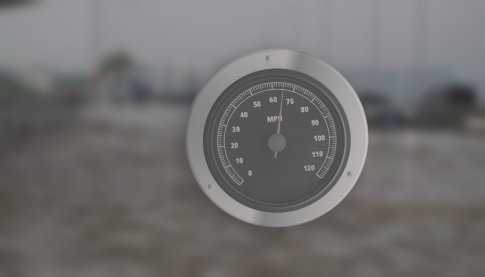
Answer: 65,mph
